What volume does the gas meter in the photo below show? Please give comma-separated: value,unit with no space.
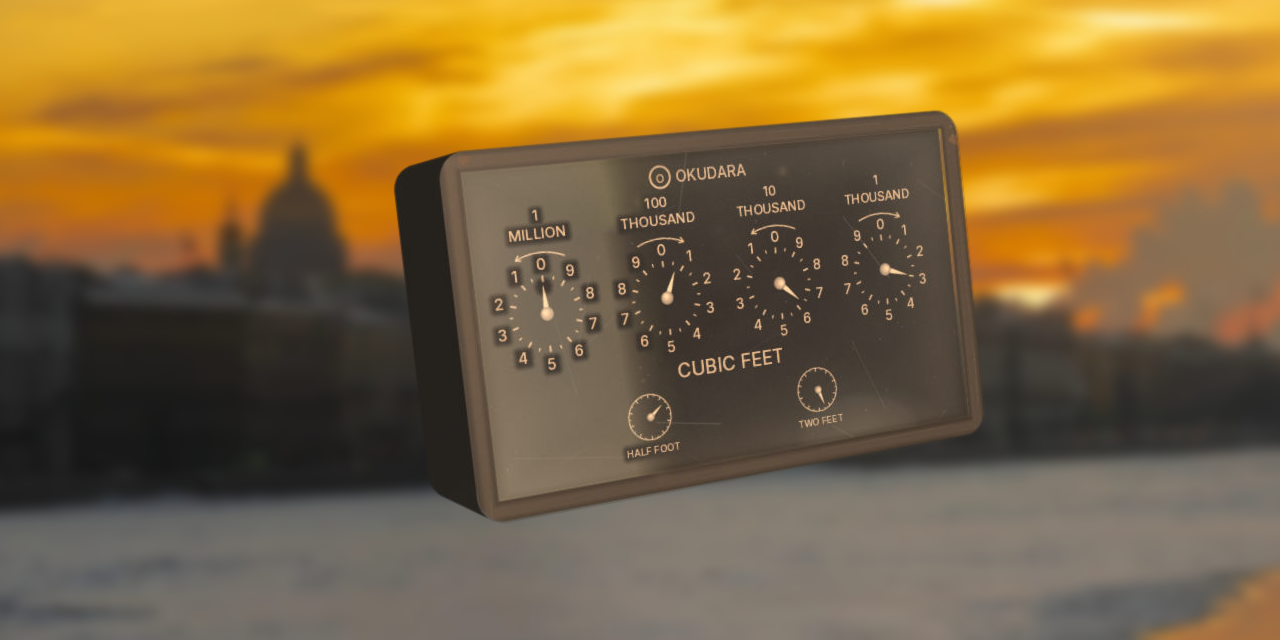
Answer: 6300,ft³
